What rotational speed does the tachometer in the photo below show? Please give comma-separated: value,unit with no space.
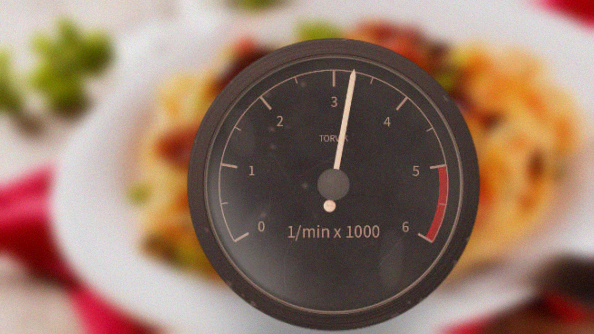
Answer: 3250,rpm
